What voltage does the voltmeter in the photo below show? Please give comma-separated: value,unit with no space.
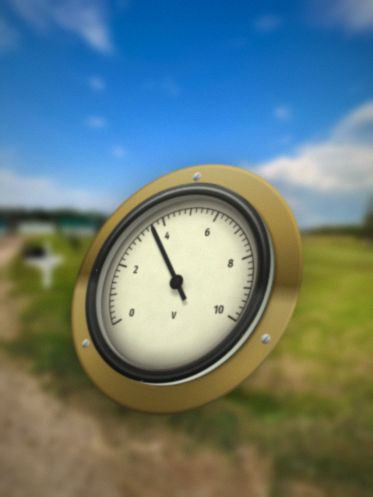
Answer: 3.6,V
